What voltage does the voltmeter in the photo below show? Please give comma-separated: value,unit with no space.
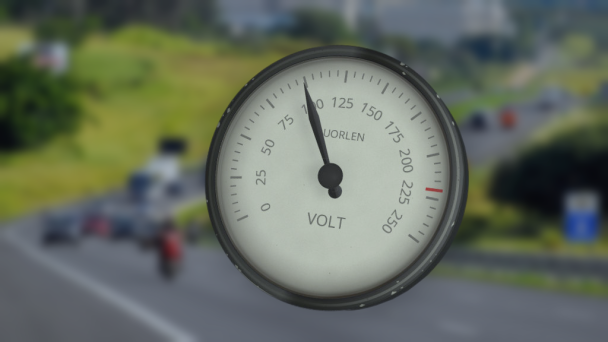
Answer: 100,V
